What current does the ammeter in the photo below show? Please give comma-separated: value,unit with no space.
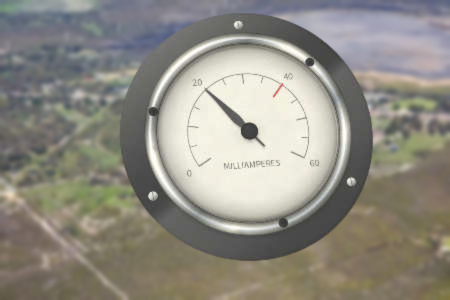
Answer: 20,mA
